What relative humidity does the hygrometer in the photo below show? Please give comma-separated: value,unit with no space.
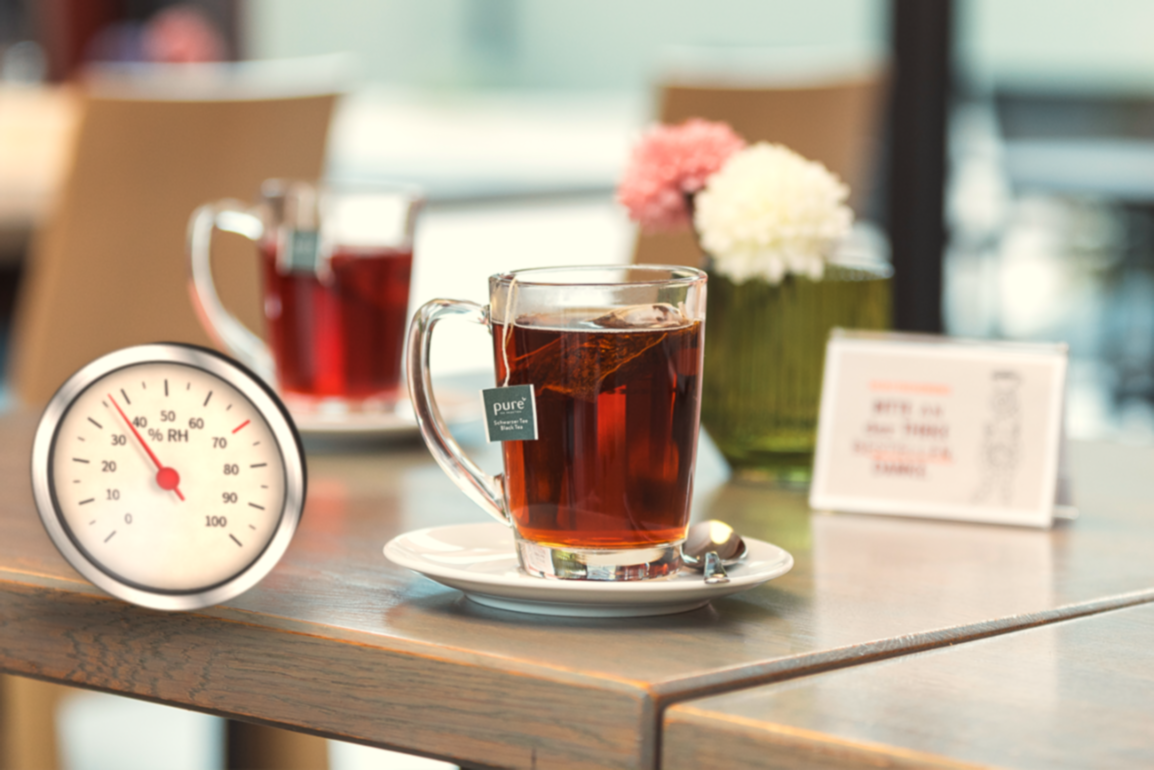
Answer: 37.5,%
